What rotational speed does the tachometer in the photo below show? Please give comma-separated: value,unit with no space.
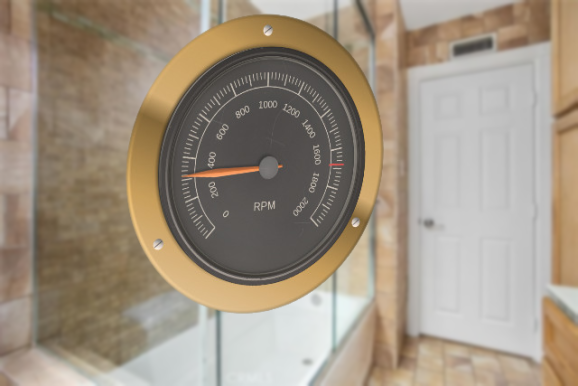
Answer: 320,rpm
